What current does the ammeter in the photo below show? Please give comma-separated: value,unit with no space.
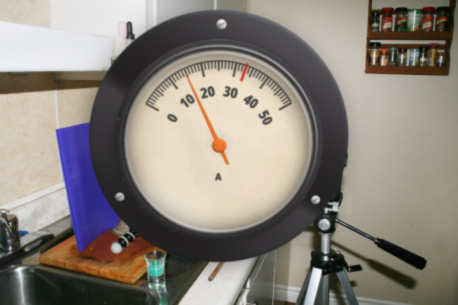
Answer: 15,A
